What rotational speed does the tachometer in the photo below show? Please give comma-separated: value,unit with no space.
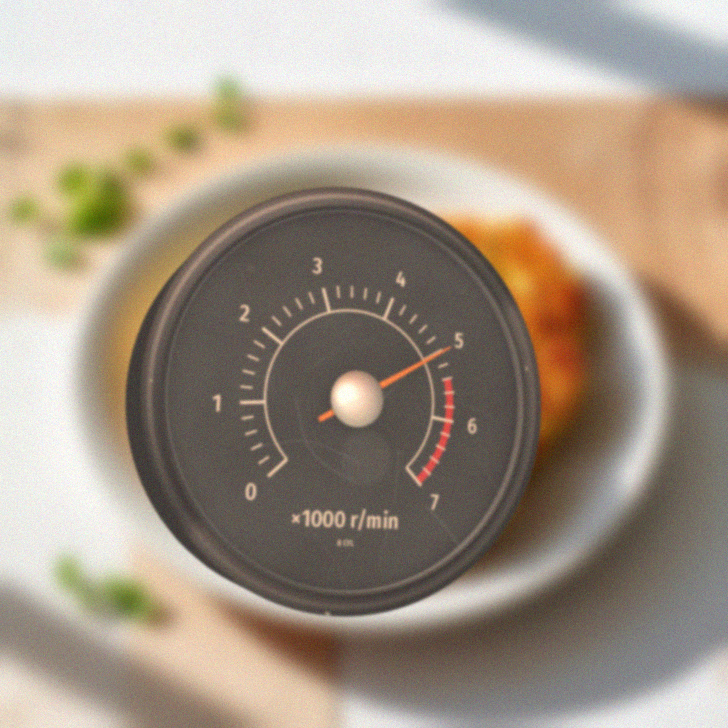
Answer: 5000,rpm
